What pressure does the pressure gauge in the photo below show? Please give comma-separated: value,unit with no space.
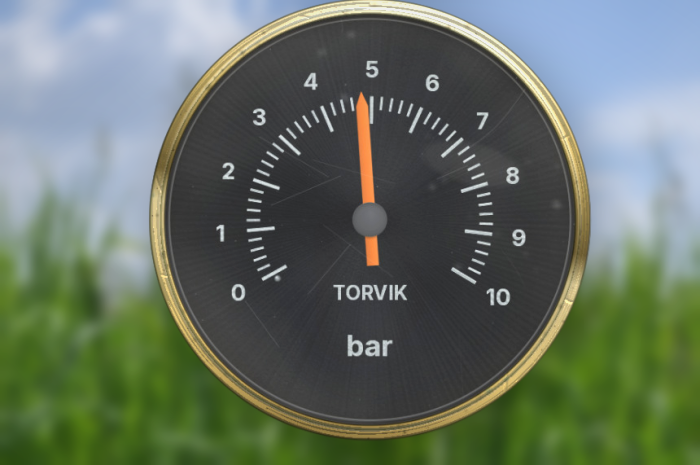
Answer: 4.8,bar
